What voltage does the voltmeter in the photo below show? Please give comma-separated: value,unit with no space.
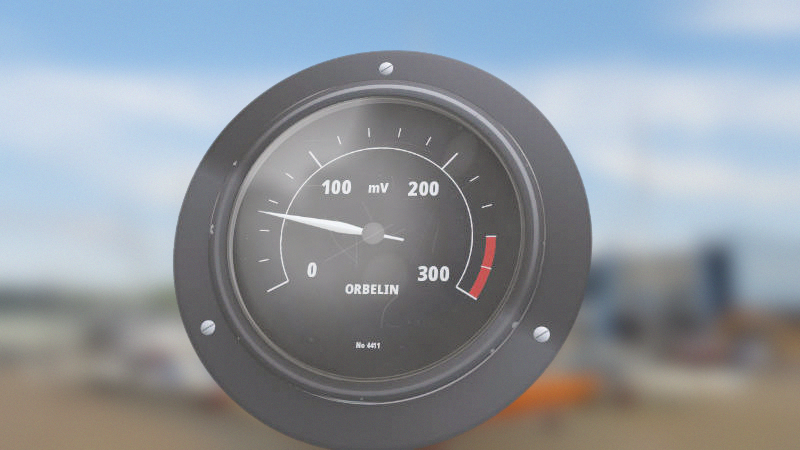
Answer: 50,mV
